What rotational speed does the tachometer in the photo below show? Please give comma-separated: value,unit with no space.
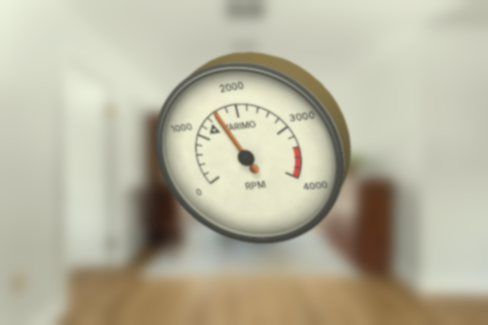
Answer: 1600,rpm
